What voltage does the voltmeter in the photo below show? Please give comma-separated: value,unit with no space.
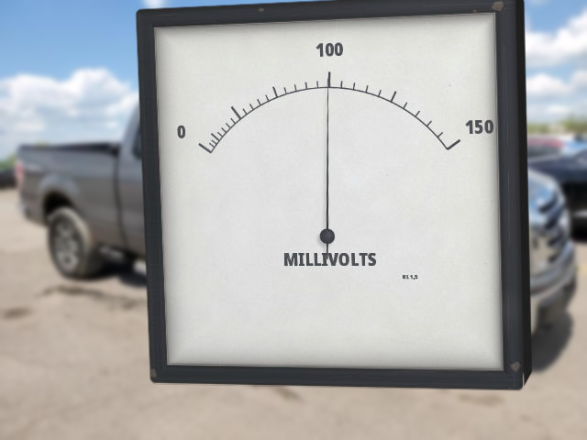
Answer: 100,mV
